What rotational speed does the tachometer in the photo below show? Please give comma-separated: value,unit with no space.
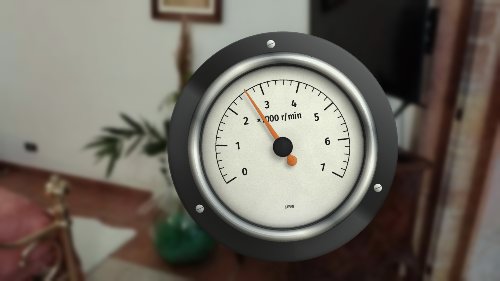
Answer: 2600,rpm
